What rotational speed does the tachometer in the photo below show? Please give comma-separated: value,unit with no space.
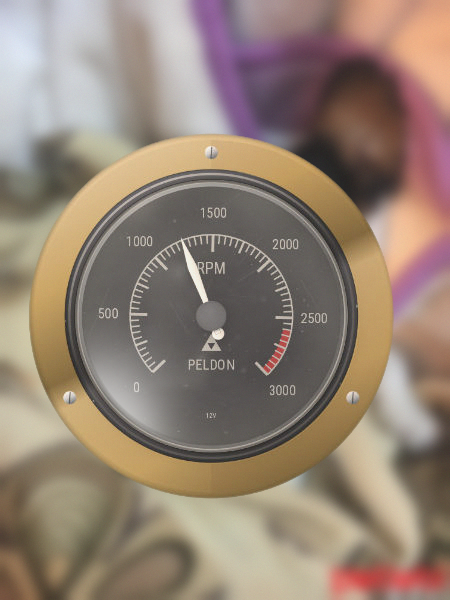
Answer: 1250,rpm
